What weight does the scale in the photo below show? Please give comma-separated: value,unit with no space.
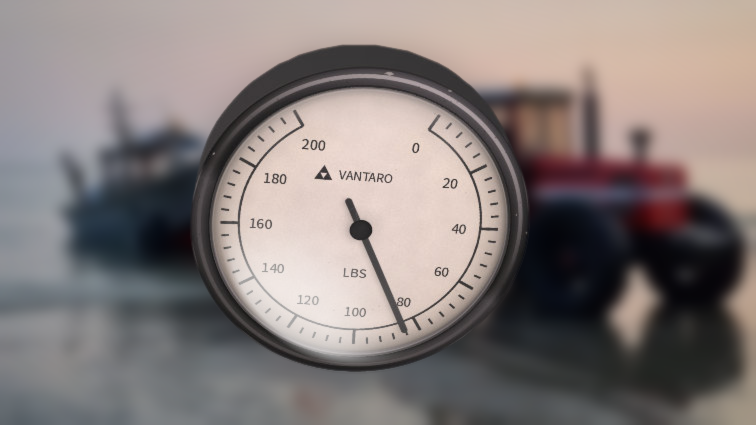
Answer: 84,lb
